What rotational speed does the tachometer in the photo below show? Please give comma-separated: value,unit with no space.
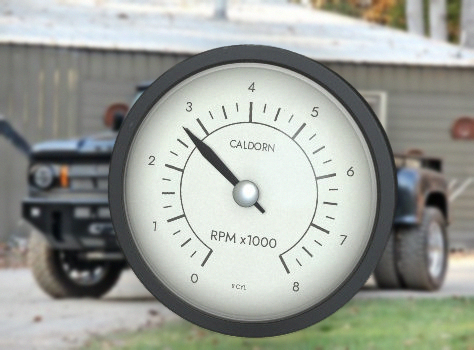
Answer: 2750,rpm
